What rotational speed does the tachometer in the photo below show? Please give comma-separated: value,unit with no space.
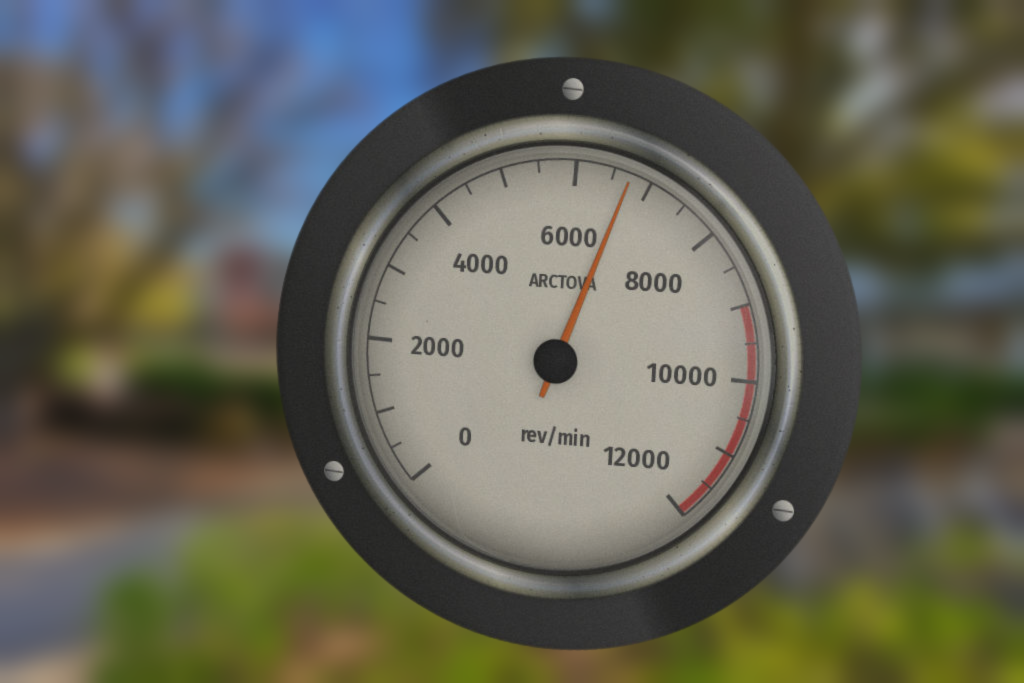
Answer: 6750,rpm
